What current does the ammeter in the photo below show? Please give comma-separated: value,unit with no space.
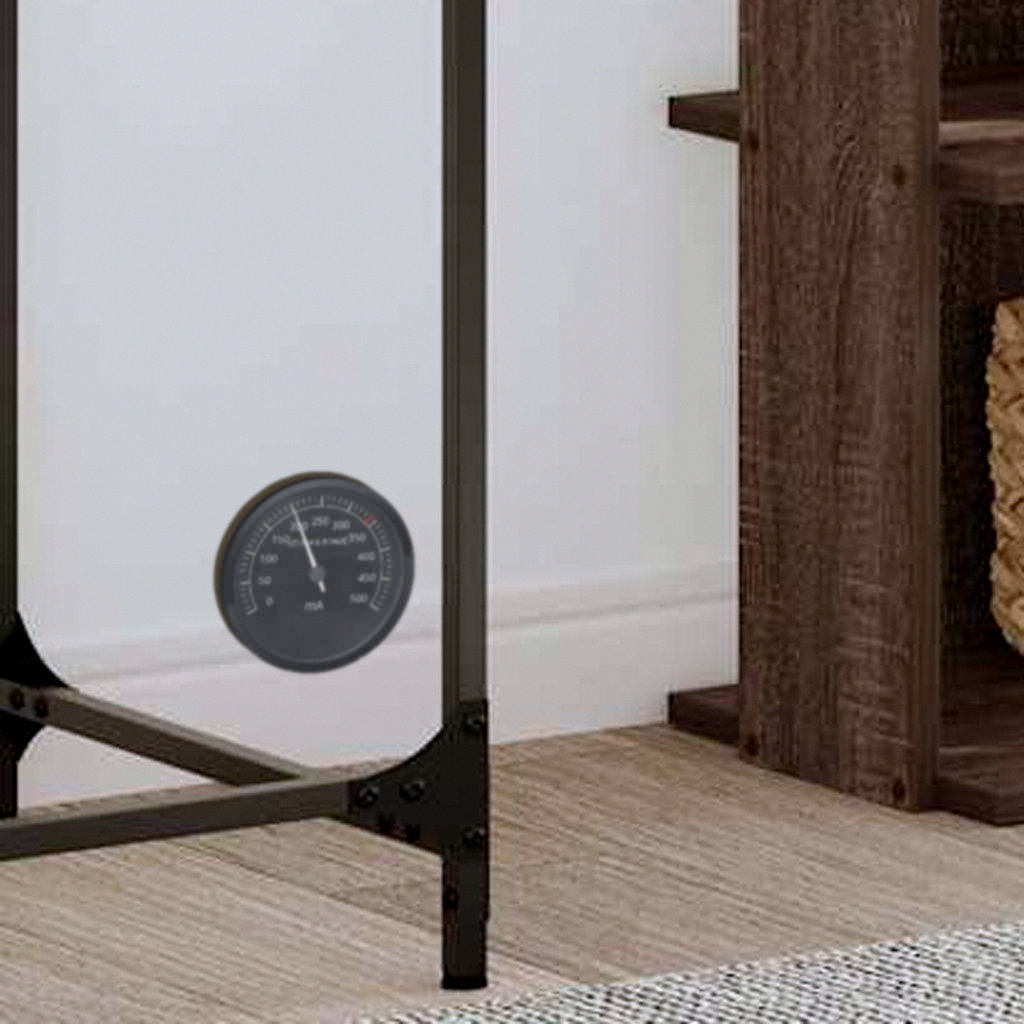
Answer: 200,mA
